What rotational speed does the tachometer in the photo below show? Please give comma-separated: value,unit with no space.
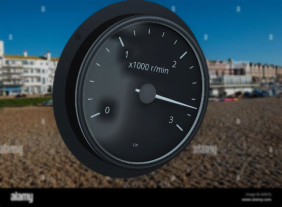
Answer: 2700,rpm
